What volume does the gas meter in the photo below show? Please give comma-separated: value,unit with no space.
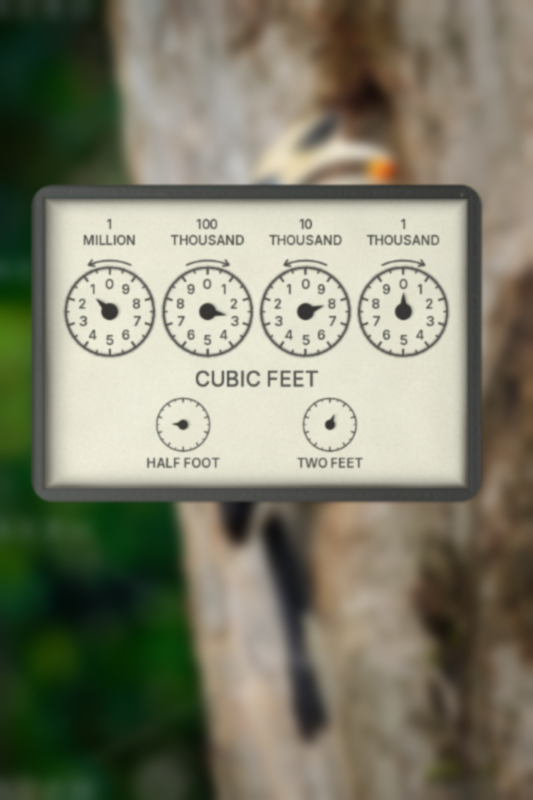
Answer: 128000,ft³
